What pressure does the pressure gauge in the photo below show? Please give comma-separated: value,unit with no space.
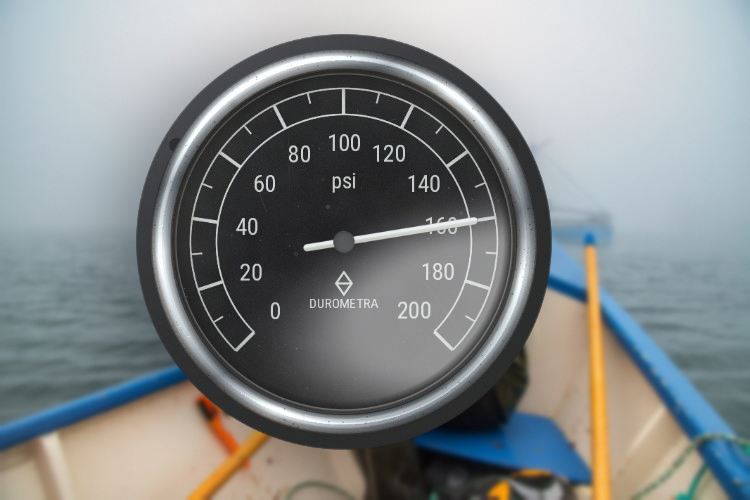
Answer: 160,psi
